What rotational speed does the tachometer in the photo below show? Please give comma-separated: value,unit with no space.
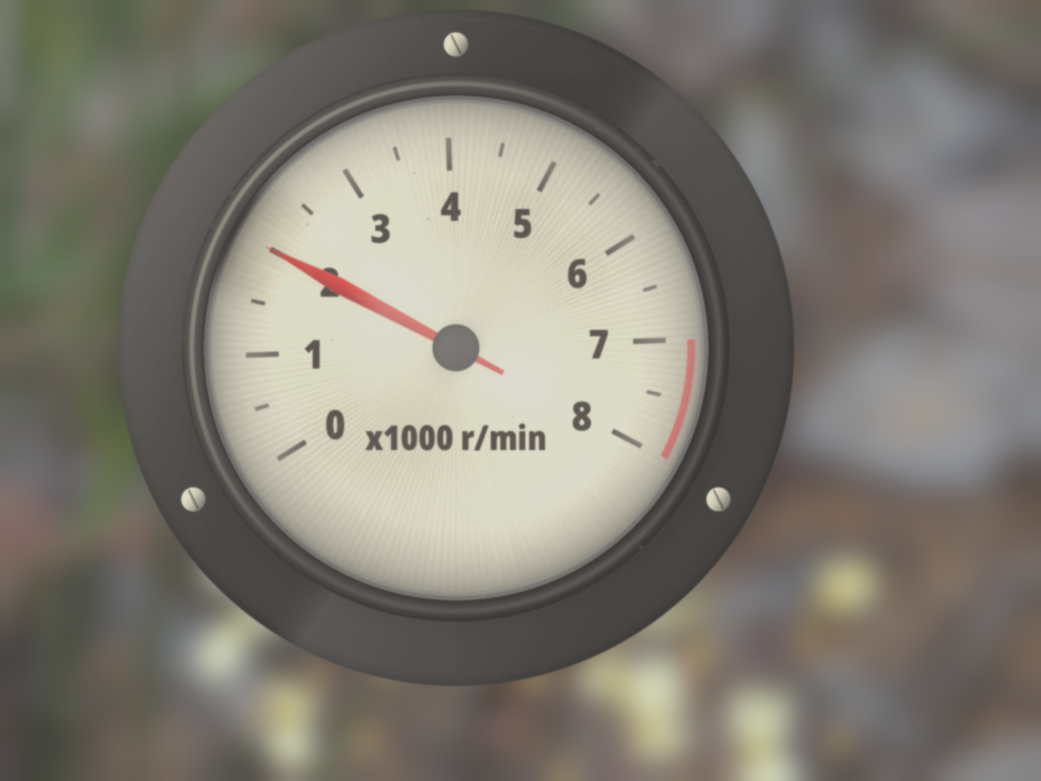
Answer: 2000,rpm
